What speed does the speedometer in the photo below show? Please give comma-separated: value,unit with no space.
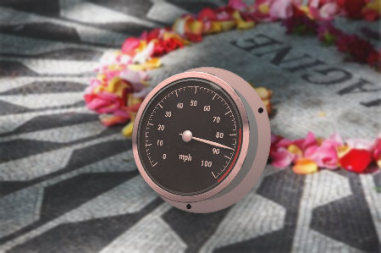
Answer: 86,mph
